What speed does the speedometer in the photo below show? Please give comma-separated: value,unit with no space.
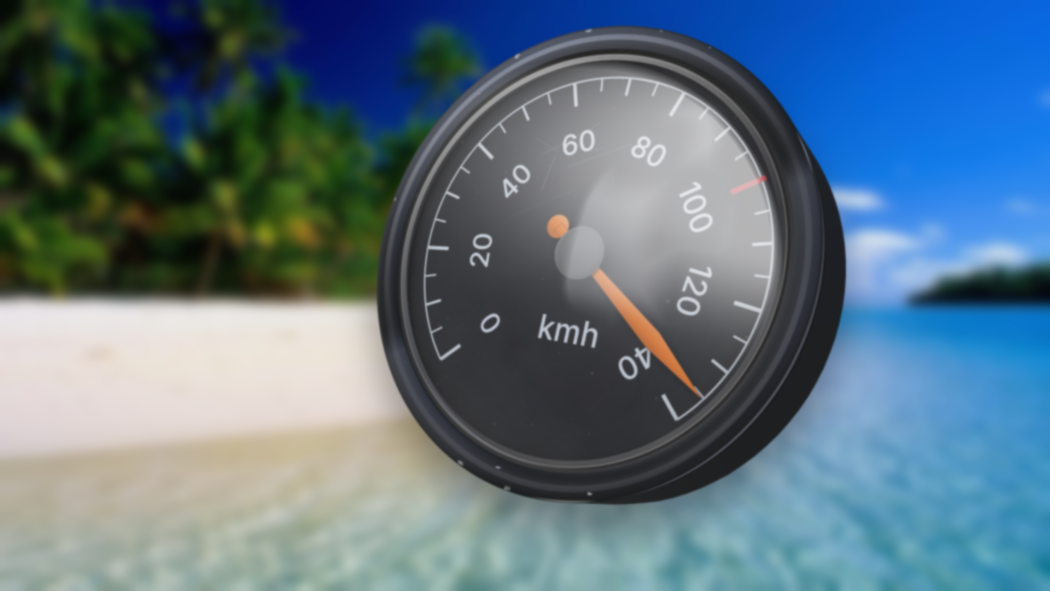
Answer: 135,km/h
